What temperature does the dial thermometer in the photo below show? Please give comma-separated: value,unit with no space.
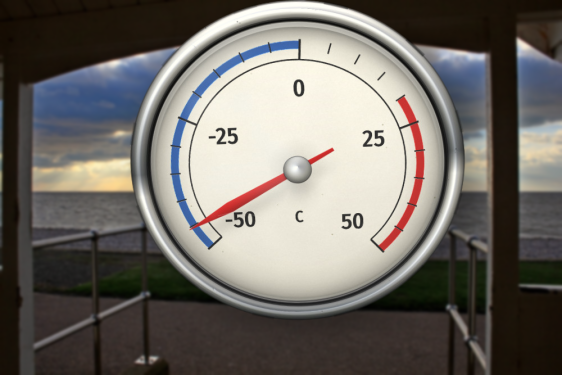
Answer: -45,°C
